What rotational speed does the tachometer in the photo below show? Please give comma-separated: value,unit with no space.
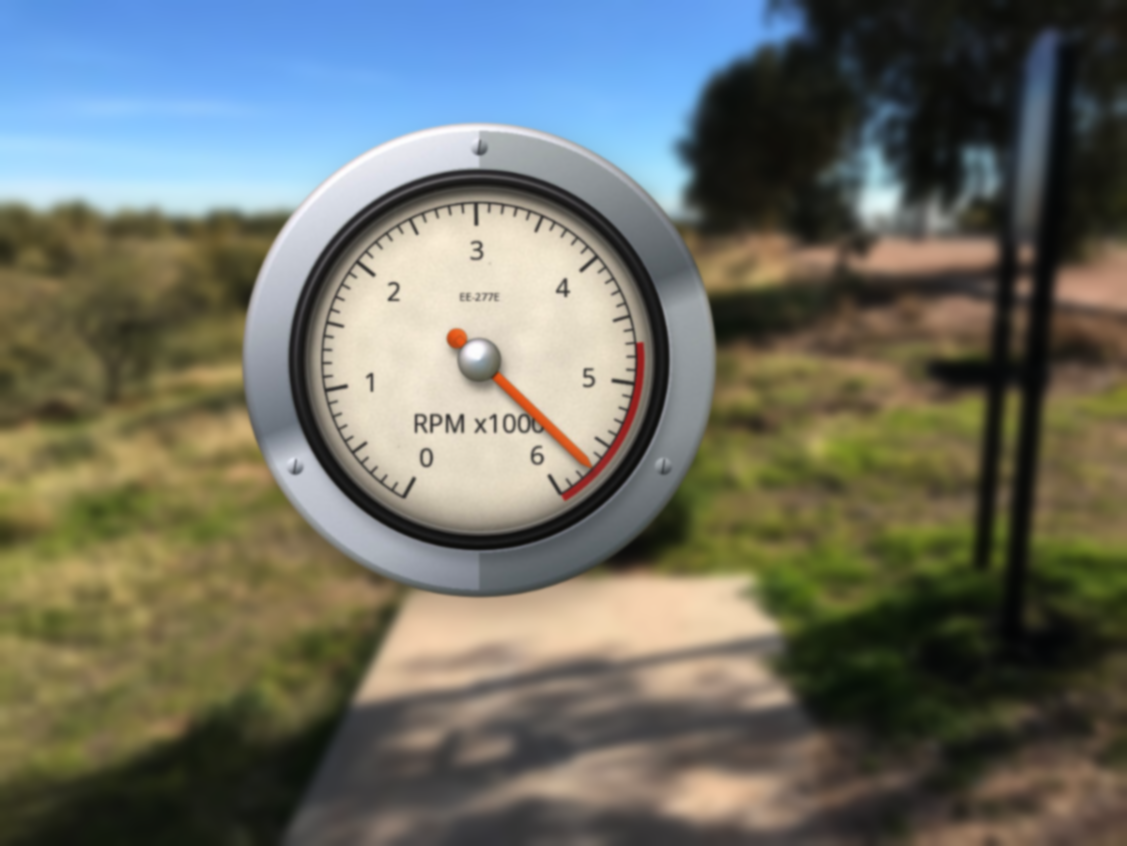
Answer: 5700,rpm
